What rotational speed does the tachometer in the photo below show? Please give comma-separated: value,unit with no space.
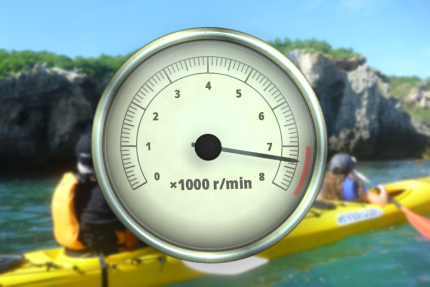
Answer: 7300,rpm
